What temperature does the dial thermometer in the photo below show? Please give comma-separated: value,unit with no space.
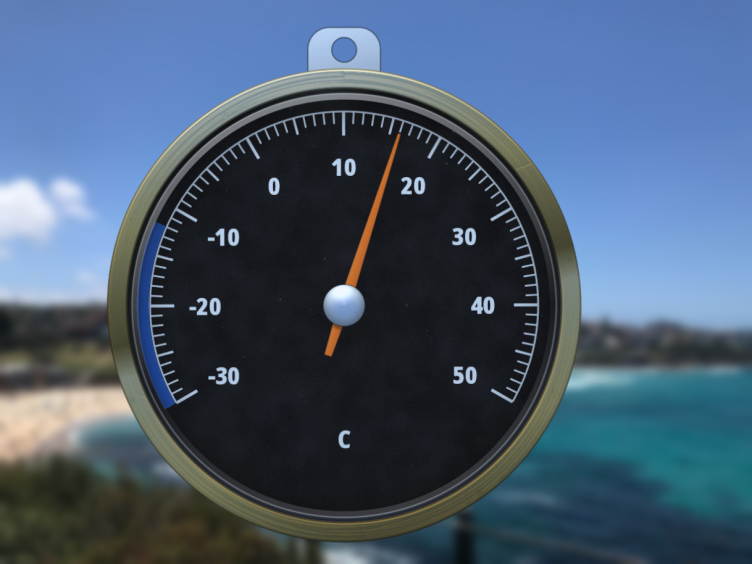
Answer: 16,°C
